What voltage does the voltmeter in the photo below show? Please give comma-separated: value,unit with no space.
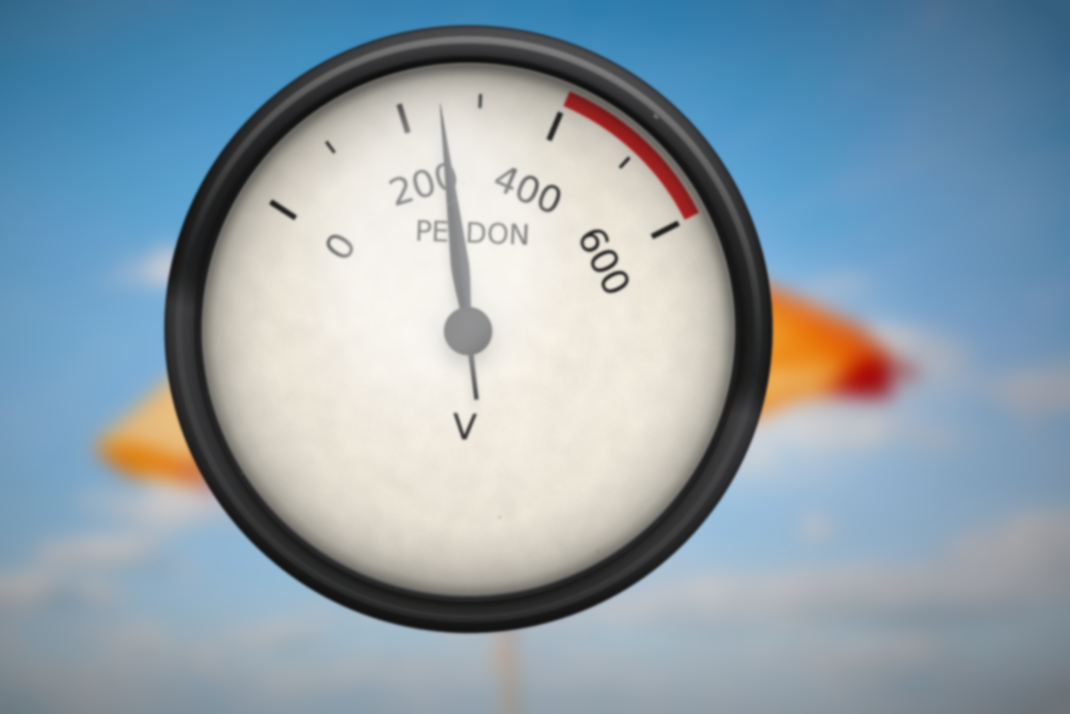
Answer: 250,V
